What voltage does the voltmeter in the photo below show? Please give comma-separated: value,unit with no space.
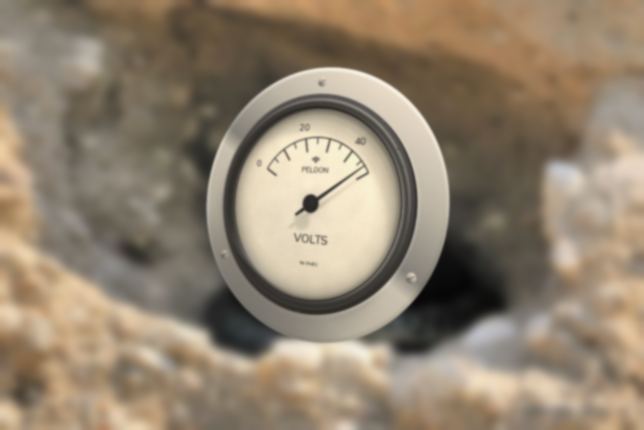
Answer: 47.5,V
